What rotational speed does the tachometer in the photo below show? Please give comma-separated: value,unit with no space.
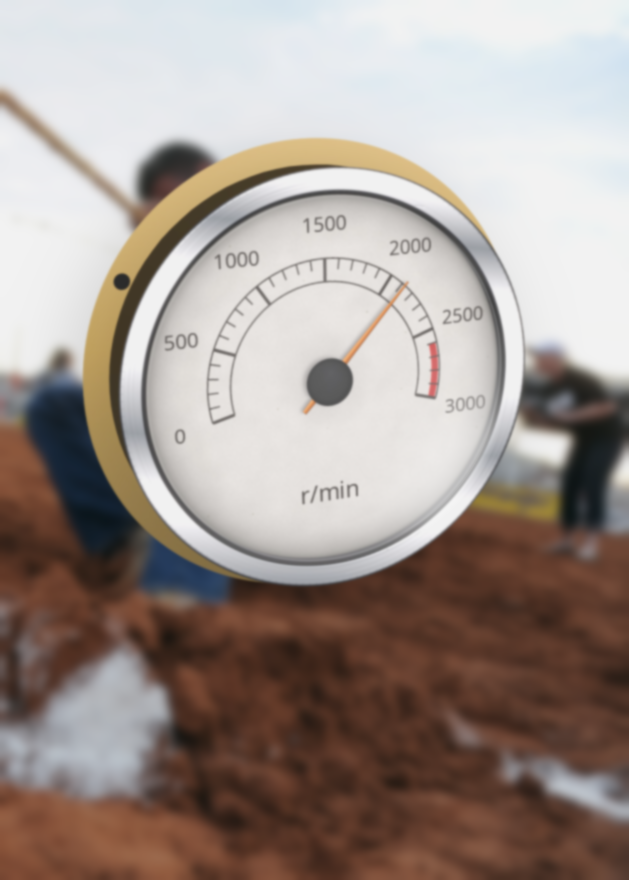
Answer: 2100,rpm
